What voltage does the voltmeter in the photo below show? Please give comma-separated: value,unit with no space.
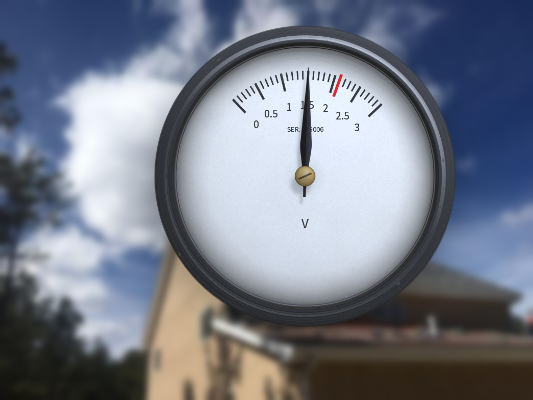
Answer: 1.5,V
